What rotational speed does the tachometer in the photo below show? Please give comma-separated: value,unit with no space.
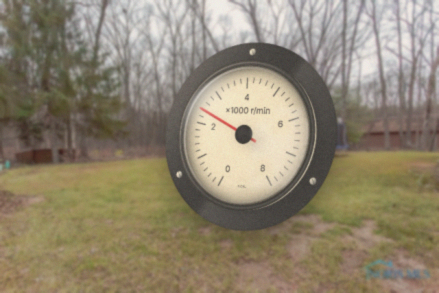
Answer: 2400,rpm
